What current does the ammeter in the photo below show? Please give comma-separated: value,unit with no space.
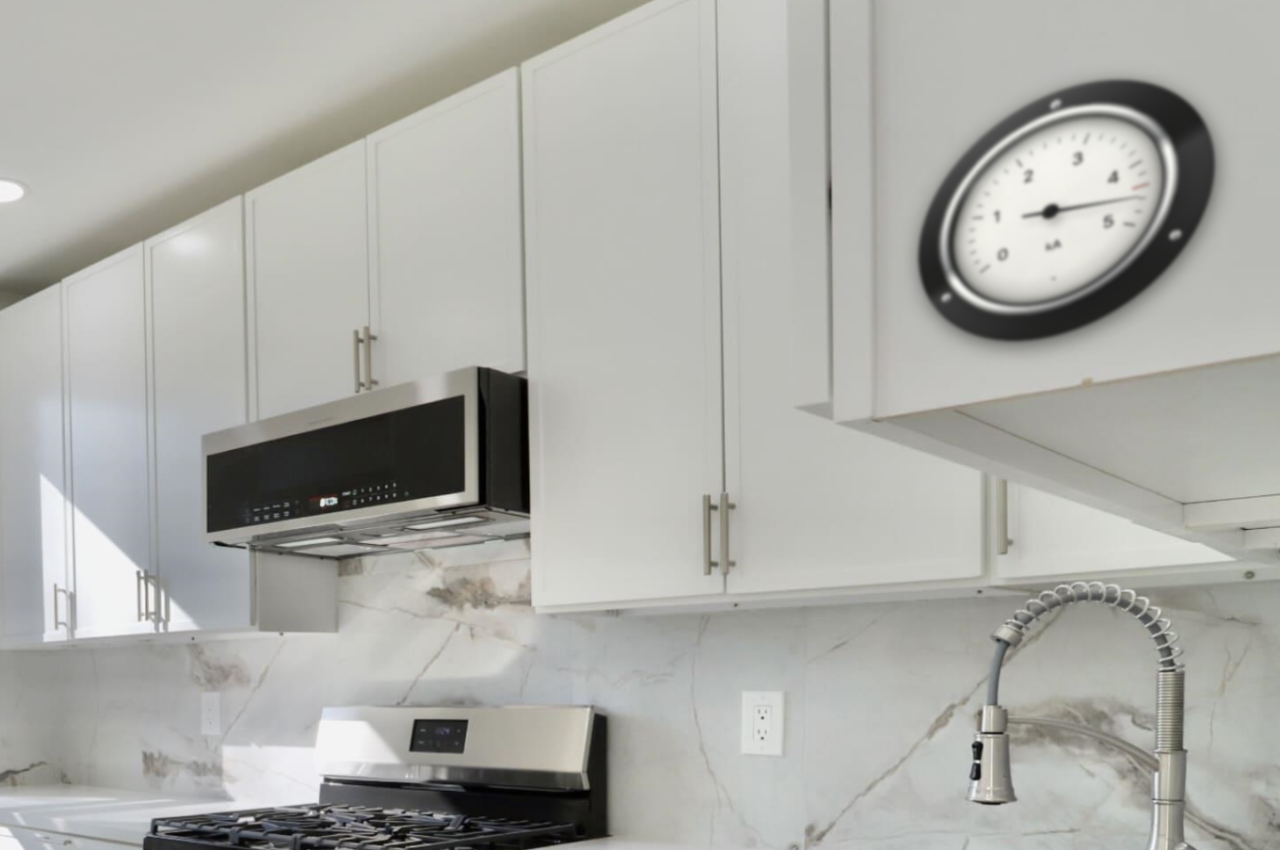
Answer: 4.6,kA
